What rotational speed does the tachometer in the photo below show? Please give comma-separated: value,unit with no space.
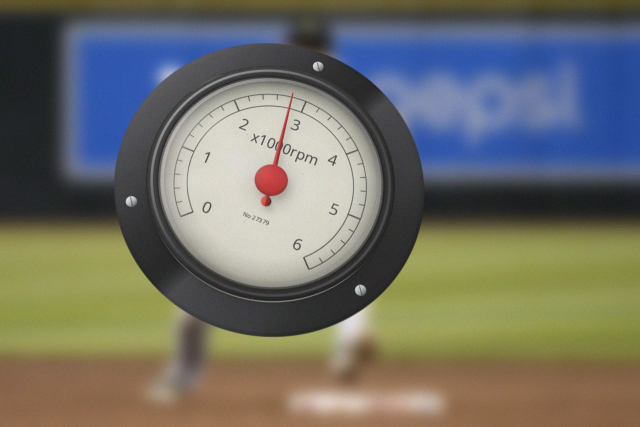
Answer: 2800,rpm
